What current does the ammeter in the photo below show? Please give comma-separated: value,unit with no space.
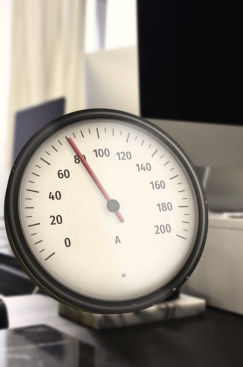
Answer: 80,A
